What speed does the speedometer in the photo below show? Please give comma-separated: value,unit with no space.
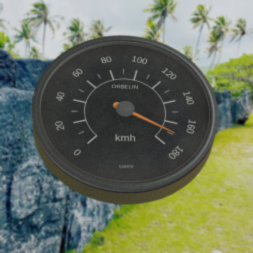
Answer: 170,km/h
